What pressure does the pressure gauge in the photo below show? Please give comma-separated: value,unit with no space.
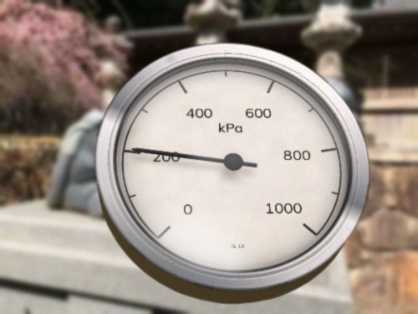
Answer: 200,kPa
